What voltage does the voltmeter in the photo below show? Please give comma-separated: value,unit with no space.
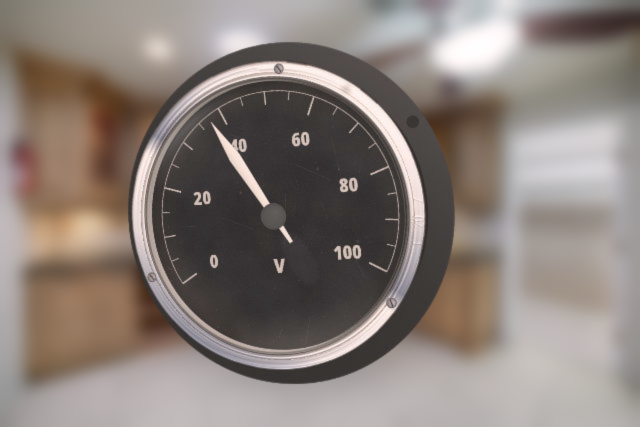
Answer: 37.5,V
